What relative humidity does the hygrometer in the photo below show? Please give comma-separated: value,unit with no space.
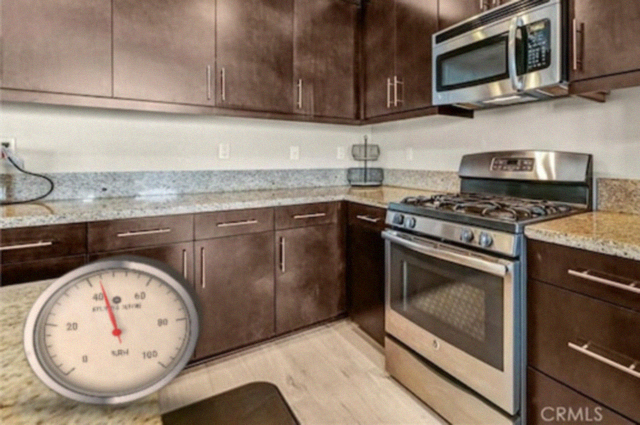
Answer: 44,%
